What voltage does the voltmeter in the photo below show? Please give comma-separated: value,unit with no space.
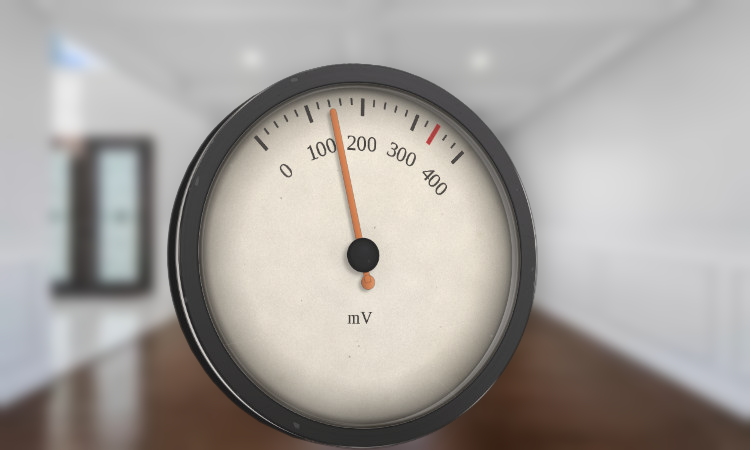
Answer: 140,mV
